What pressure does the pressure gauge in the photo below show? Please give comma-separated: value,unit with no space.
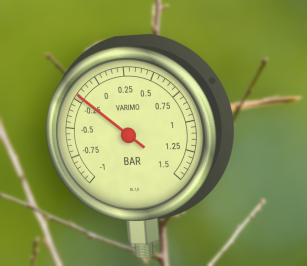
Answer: -0.2,bar
